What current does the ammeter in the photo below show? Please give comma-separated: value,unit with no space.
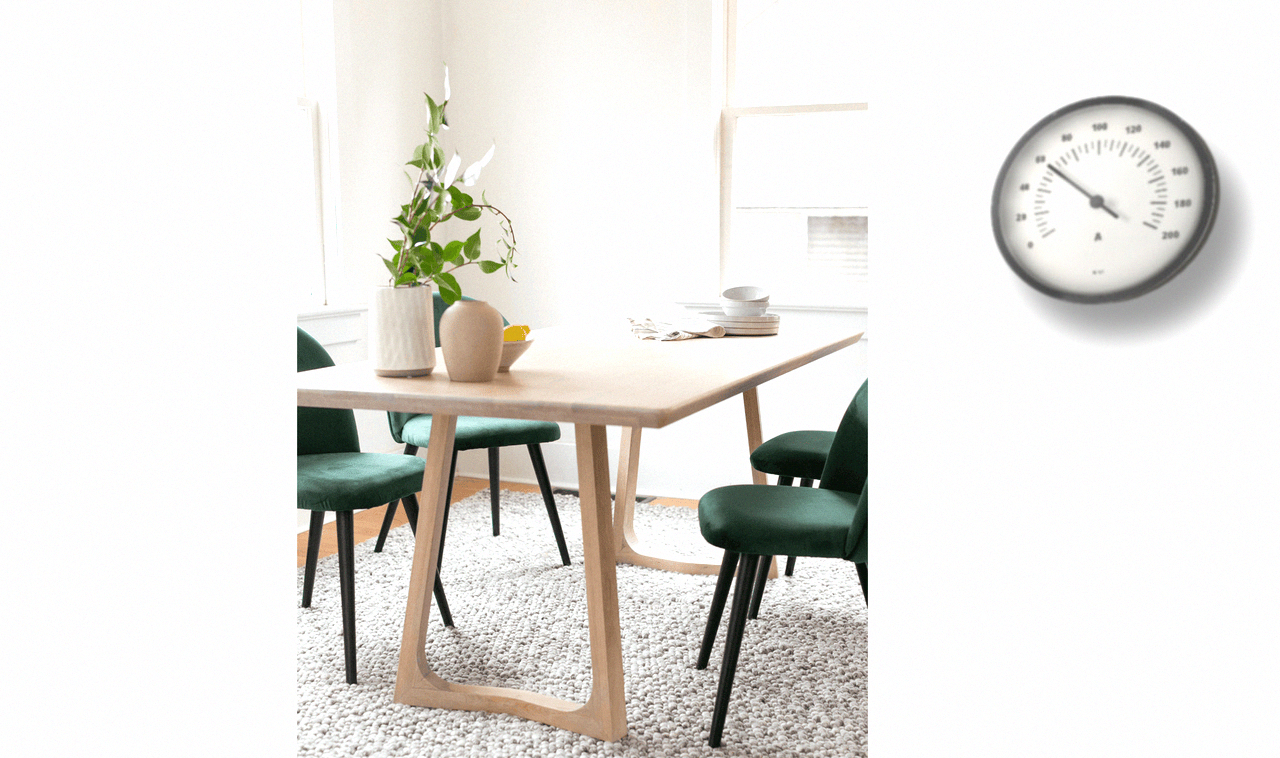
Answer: 60,A
